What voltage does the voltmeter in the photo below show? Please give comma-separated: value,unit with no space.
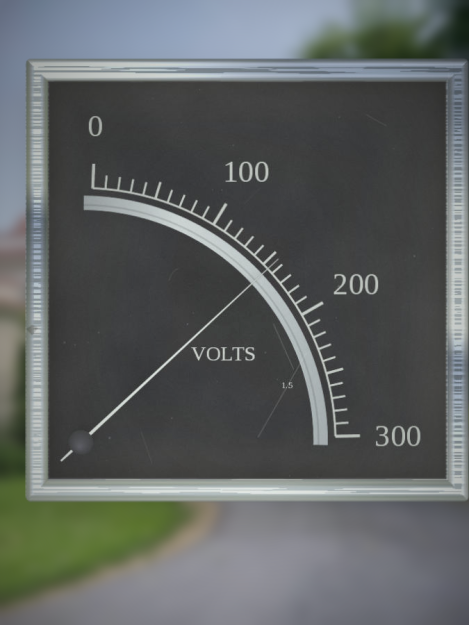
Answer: 155,V
